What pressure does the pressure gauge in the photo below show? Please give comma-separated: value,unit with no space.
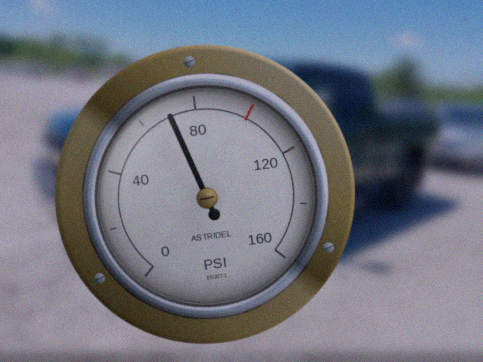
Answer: 70,psi
